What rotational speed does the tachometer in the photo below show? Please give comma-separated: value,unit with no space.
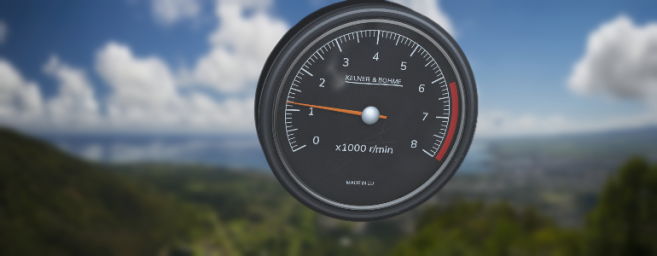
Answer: 1200,rpm
